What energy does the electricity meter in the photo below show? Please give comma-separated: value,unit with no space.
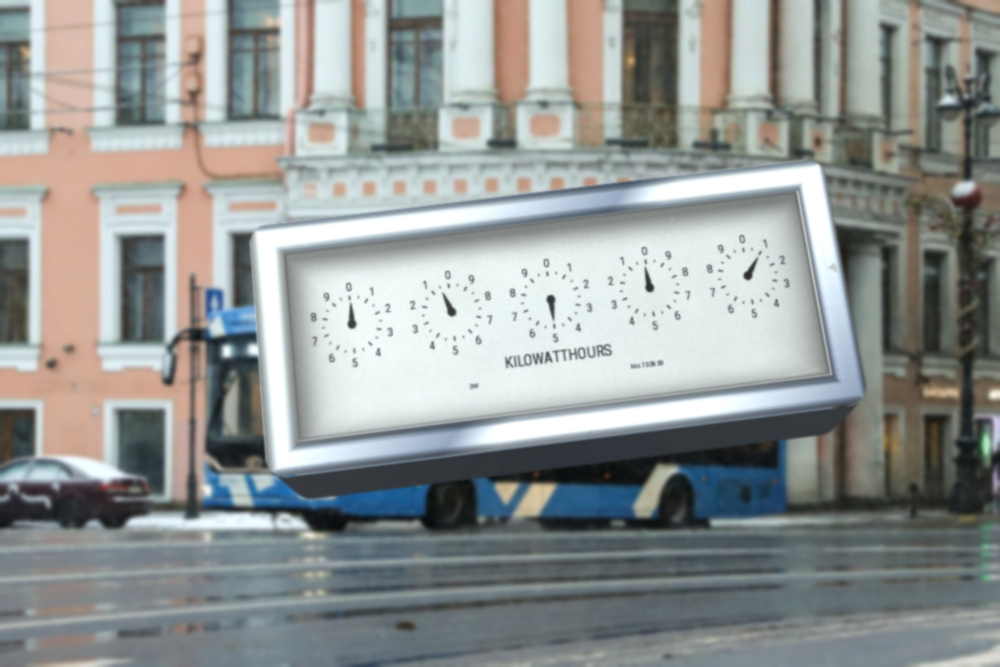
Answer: 501,kWh
